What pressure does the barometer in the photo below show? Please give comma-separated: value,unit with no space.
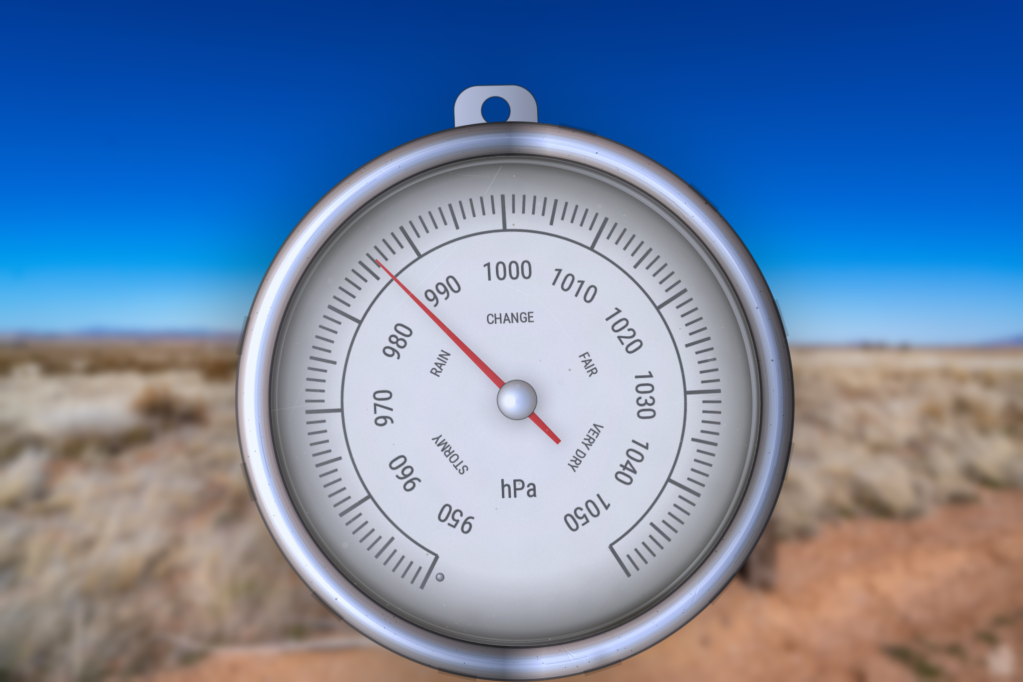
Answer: 986,hPa
